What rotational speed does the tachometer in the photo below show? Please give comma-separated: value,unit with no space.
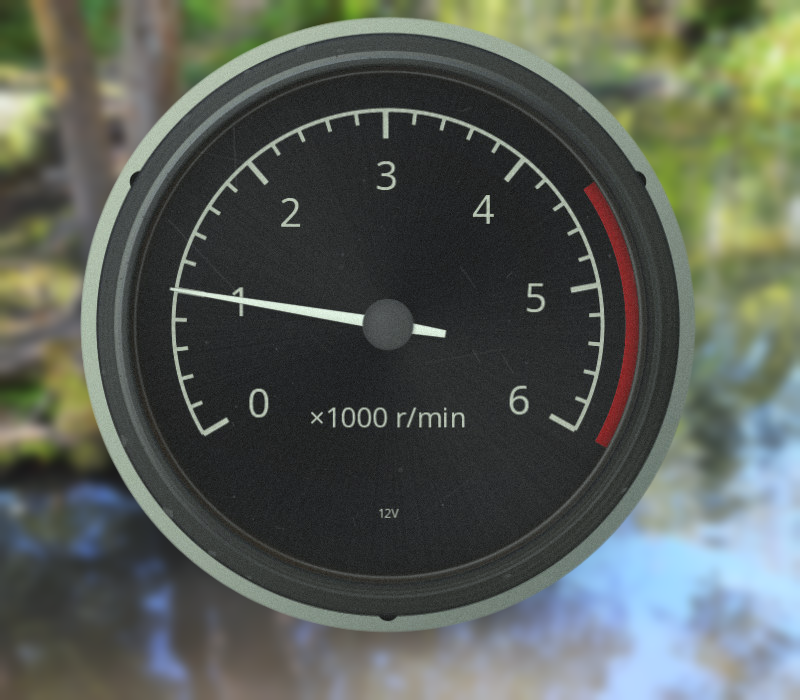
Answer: 1000,rpm
